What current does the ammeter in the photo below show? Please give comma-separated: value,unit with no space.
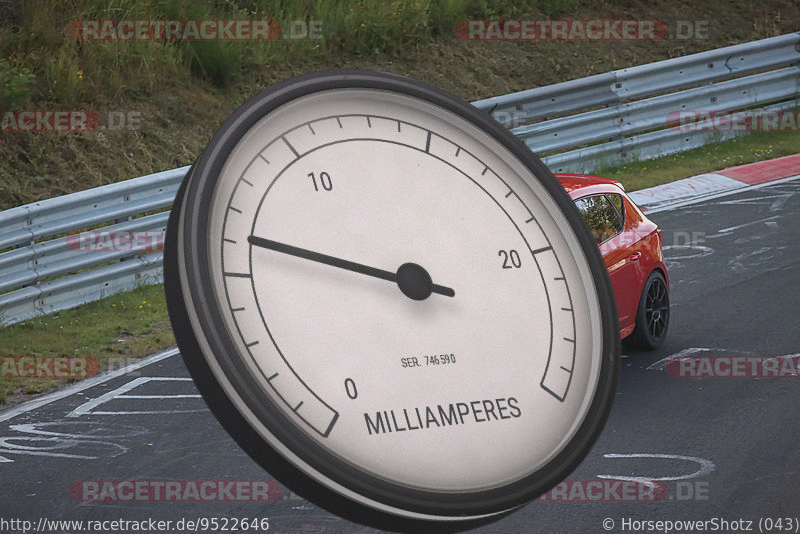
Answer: 6,mA
